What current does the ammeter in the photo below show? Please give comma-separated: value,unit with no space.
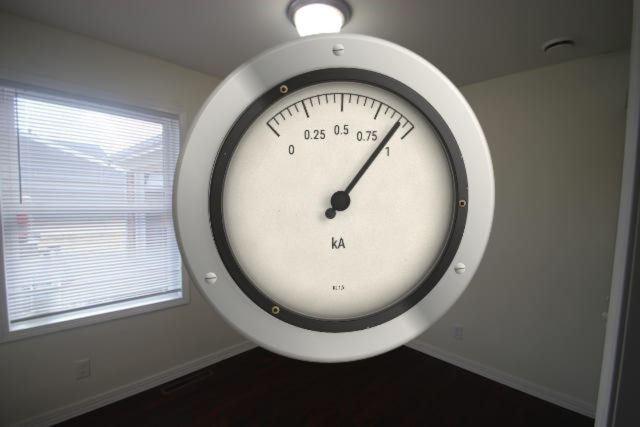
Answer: 0.9,kA
